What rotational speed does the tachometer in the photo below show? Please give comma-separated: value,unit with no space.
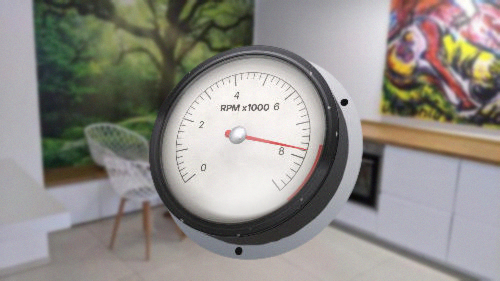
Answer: 7800,rpm
